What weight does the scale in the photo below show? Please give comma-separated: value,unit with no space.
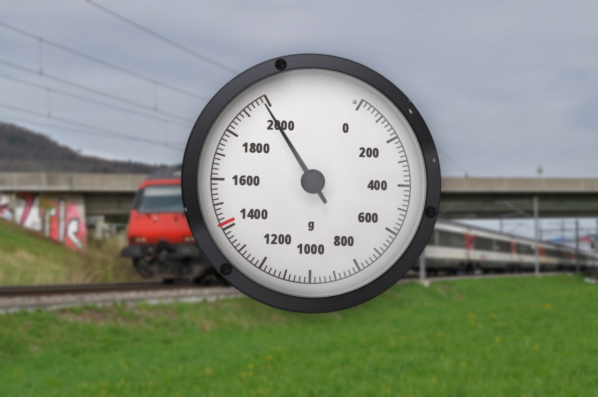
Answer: 1980,g
